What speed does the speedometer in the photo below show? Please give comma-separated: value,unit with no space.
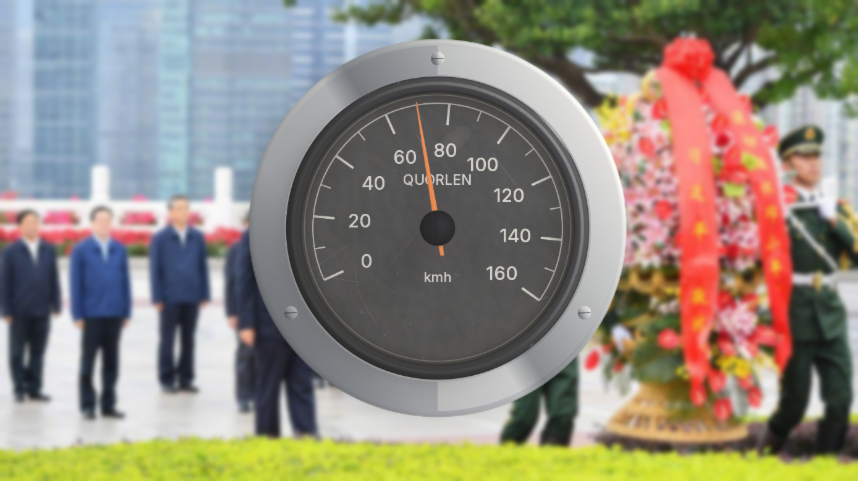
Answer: 70,km/h
